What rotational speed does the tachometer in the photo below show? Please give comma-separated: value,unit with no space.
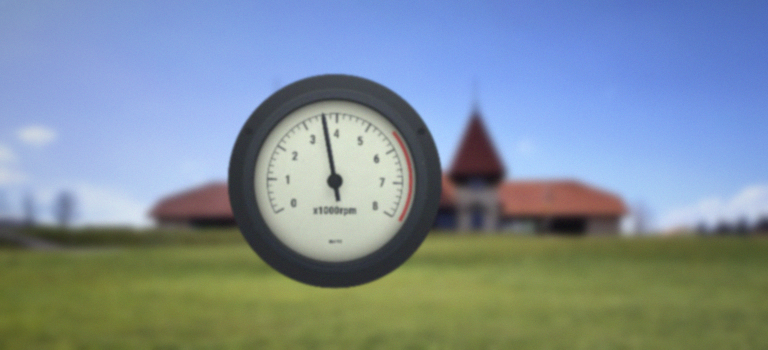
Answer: 3600,rpm
